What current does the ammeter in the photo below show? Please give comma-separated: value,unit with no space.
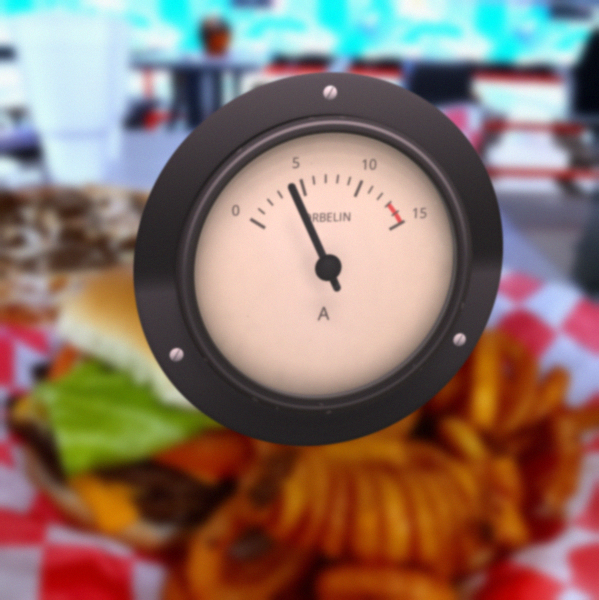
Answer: 4,A
